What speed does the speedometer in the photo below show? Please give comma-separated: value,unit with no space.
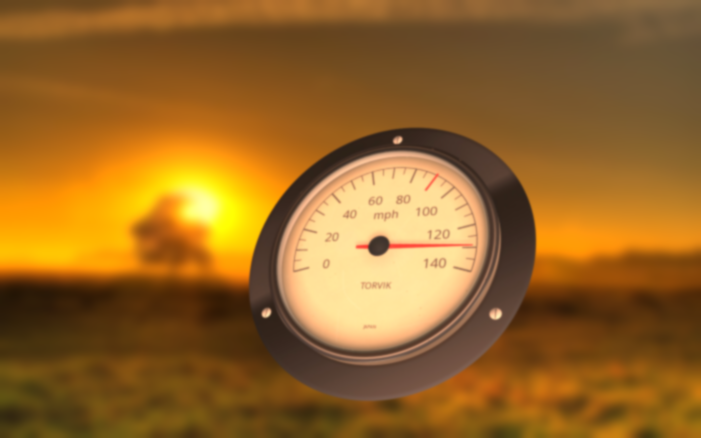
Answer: 130,mph
